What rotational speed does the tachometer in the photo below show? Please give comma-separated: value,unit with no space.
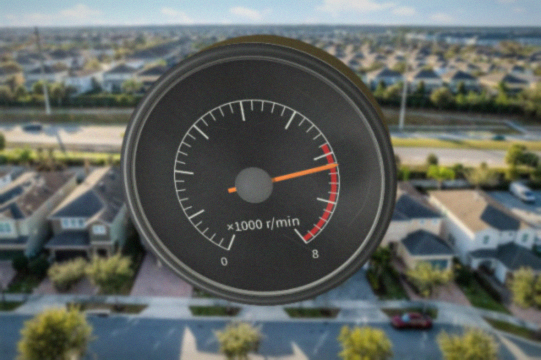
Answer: 6200,rpm
